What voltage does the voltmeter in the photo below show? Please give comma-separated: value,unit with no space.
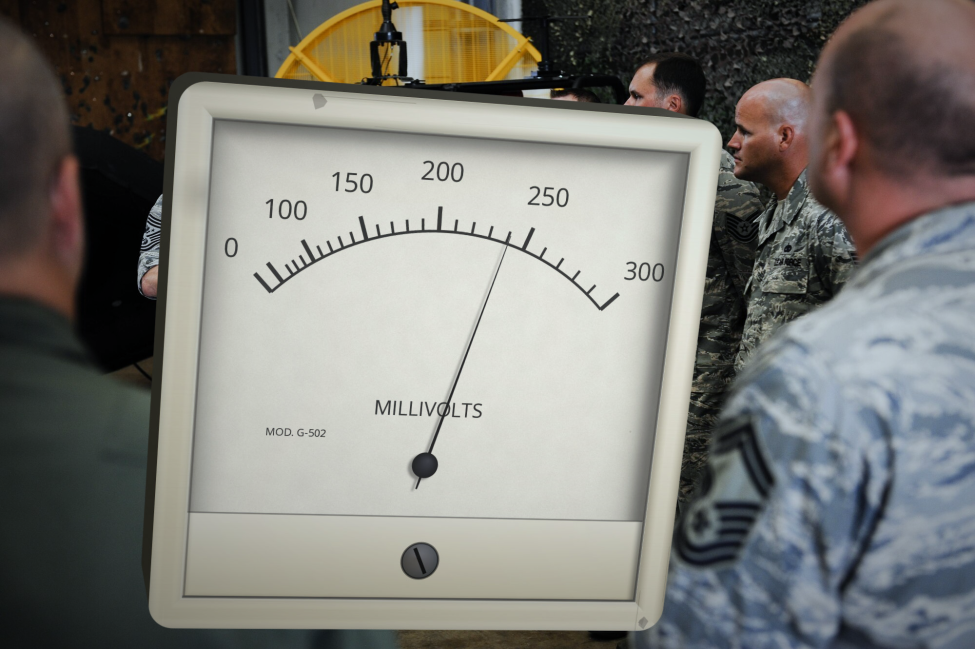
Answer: 240,mV
